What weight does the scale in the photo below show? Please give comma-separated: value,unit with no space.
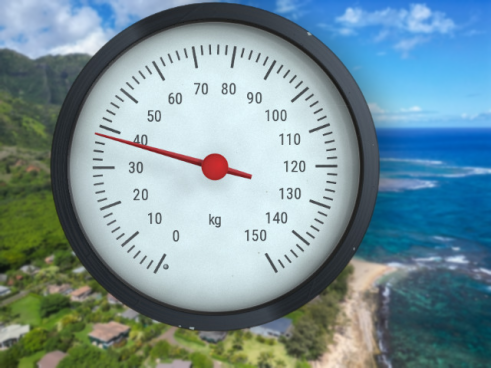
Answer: 38,kg
